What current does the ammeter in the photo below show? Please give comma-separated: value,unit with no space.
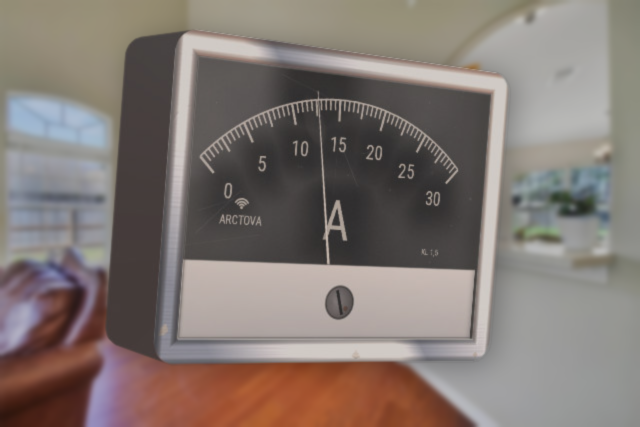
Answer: 12.5,A
